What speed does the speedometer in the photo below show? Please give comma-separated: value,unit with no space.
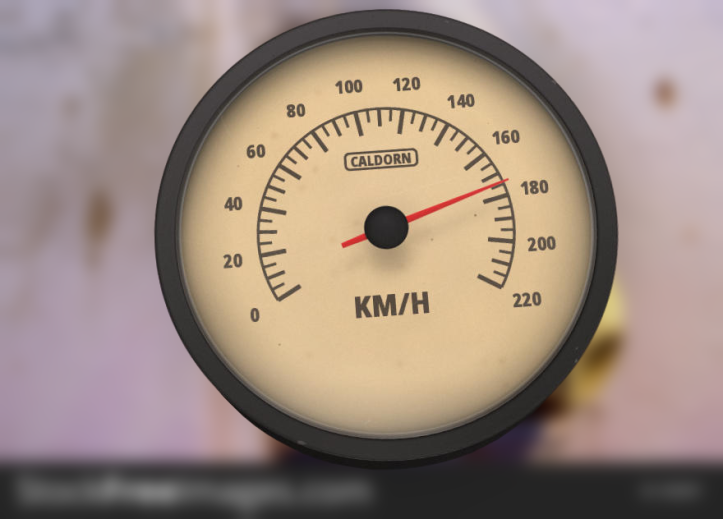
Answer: 175,km/h
